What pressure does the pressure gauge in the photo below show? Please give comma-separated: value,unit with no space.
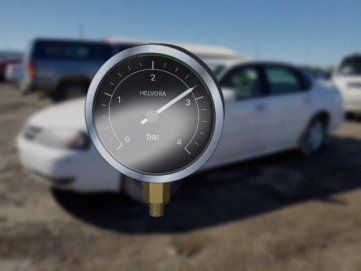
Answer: 2.8,bar
